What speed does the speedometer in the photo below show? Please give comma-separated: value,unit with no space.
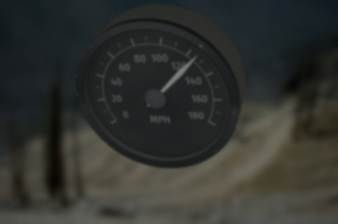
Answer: 125,mph
